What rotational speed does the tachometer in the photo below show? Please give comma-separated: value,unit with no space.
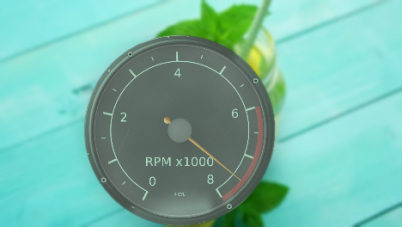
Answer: 7500,rpm
